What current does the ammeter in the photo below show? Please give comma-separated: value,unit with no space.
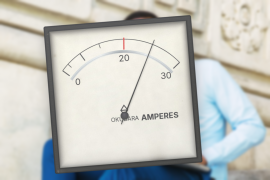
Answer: 25,A
